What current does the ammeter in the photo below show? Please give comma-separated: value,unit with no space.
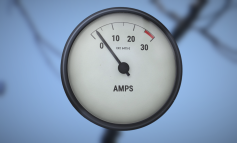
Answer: 2.5,A
